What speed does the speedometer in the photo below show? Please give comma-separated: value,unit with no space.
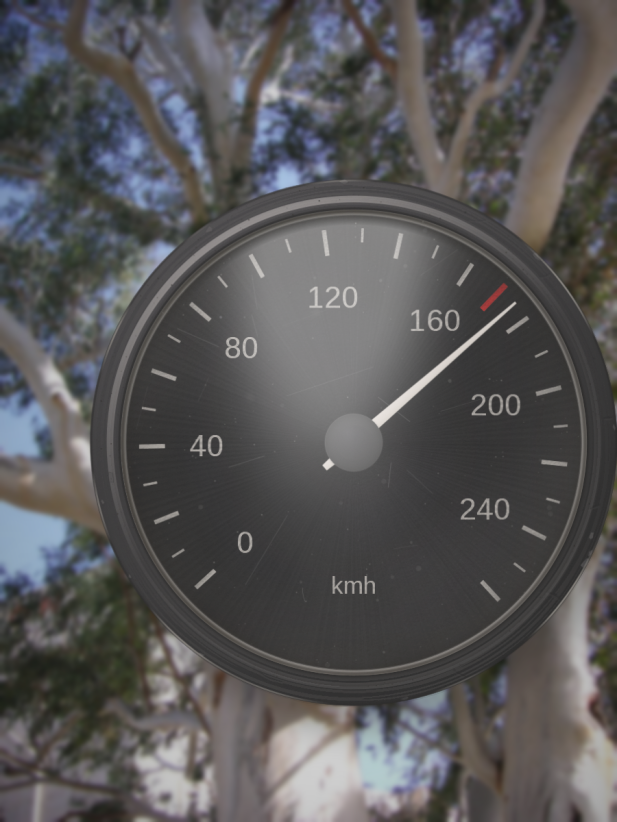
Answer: 175,km/h
